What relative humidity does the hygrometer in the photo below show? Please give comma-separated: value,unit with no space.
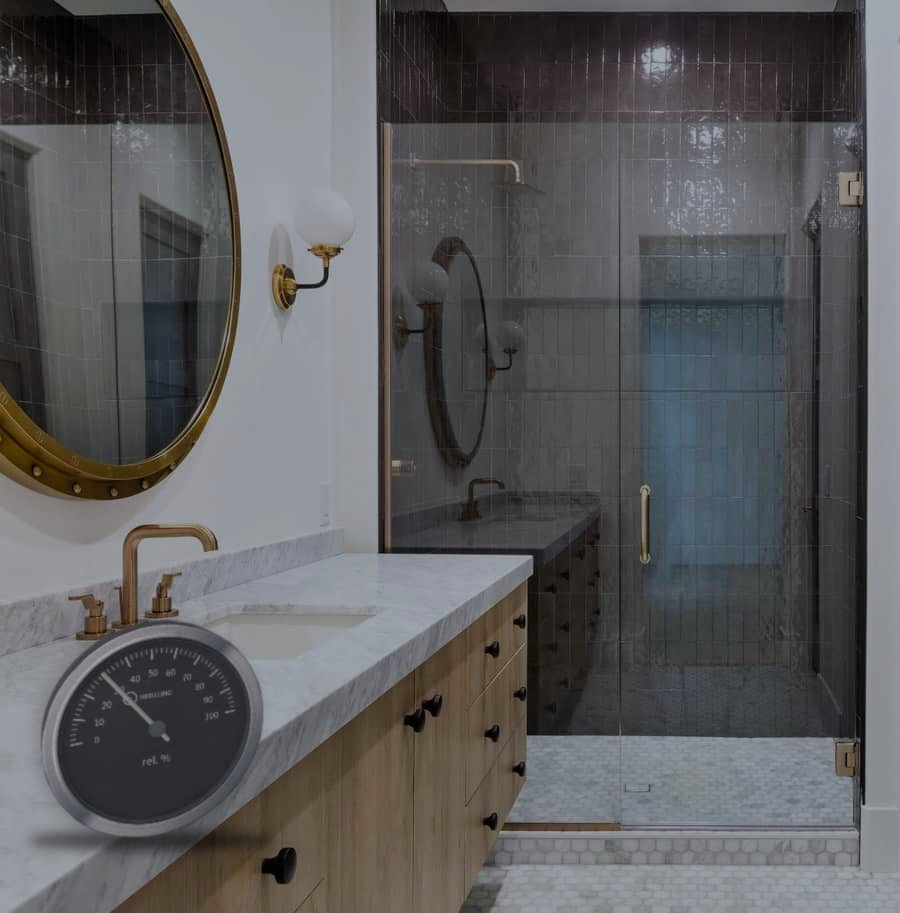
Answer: 30,%
